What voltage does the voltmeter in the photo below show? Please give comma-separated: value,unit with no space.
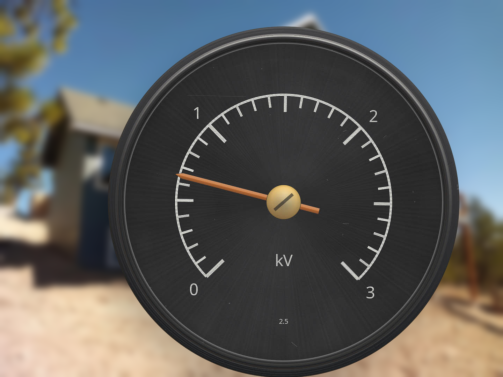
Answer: 0.65,kV
